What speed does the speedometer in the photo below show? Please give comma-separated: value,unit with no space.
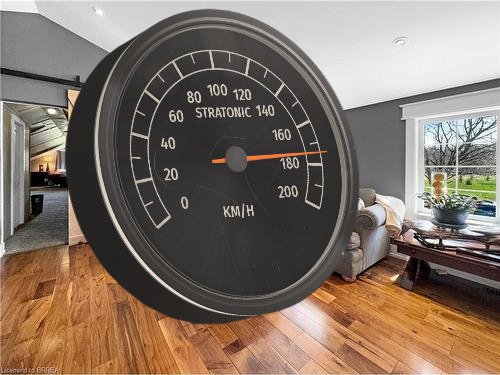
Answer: 175,km/h
